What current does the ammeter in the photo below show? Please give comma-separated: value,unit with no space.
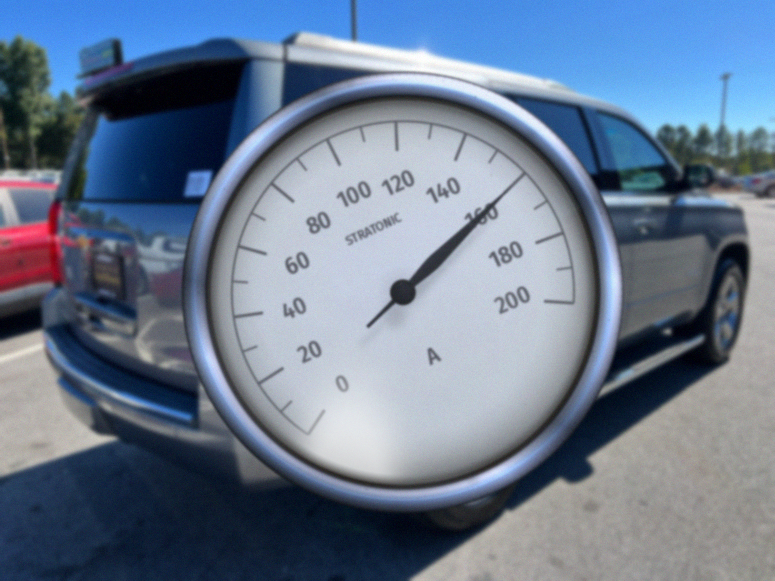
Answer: 160,A
